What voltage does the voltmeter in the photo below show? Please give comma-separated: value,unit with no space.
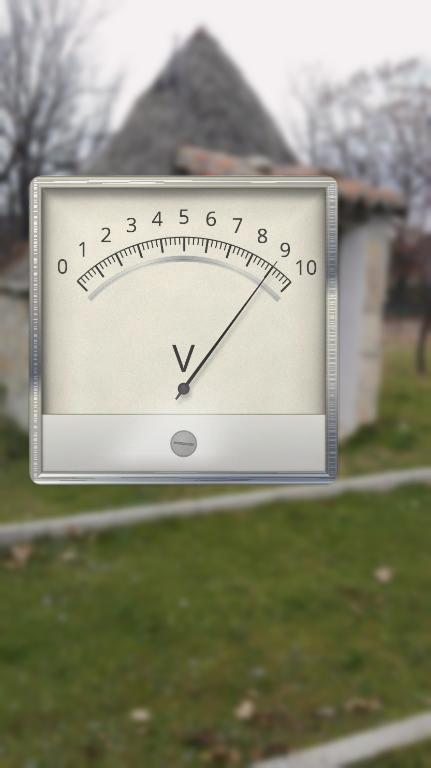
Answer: 9,V
